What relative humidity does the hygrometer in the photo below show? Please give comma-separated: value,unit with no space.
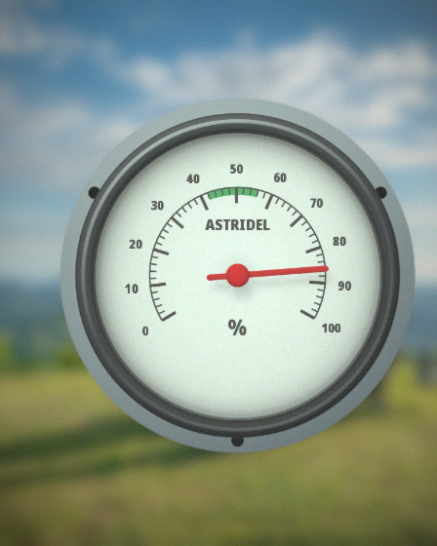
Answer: 86,%
